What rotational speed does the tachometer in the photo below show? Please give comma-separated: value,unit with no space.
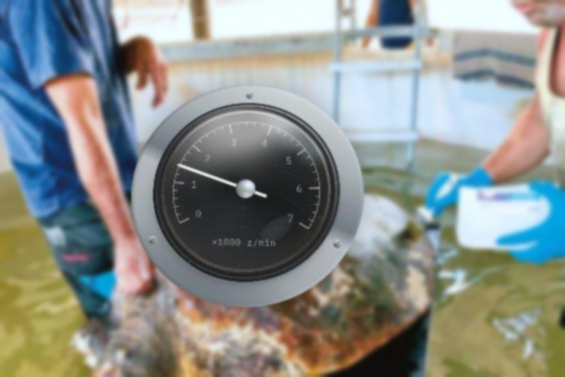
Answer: 1400,rpm
